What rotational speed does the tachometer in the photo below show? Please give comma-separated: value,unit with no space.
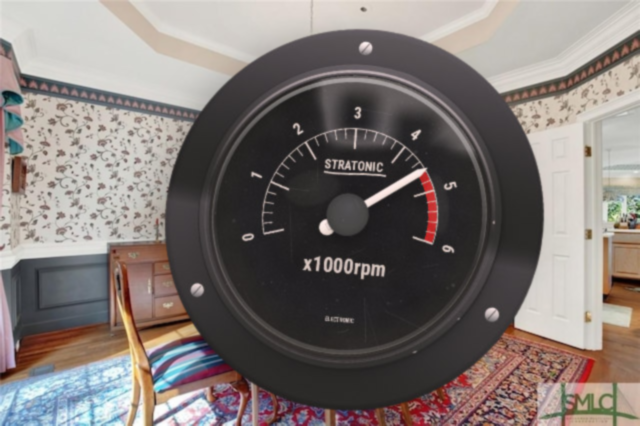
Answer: 4600,rpm
